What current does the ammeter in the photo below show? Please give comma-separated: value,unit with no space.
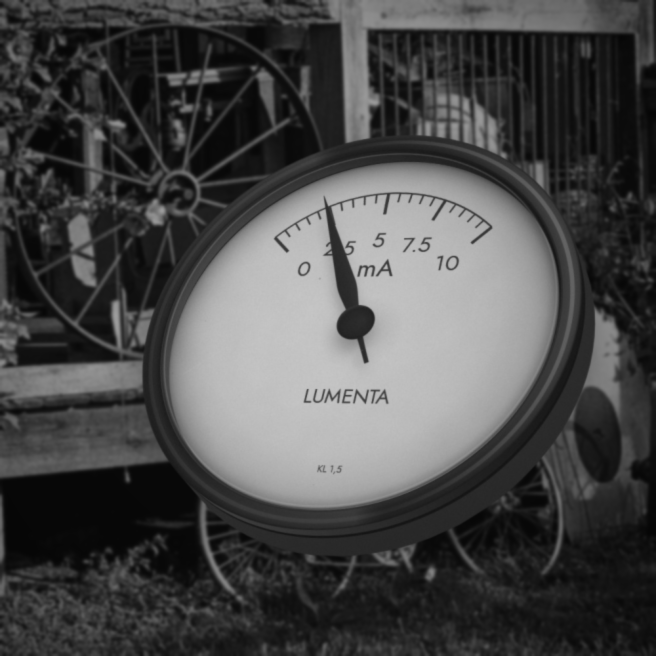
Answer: 2.5,mA
